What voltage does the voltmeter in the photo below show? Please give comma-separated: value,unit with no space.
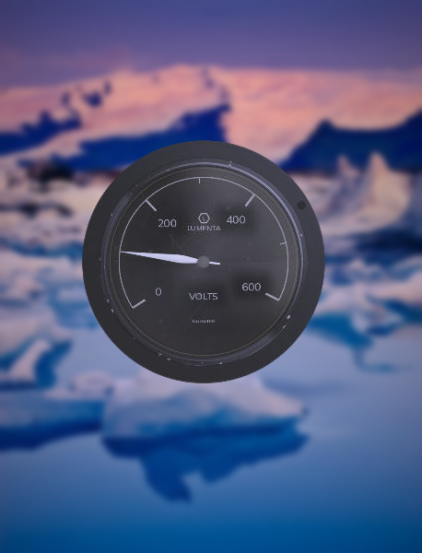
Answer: 100,V
